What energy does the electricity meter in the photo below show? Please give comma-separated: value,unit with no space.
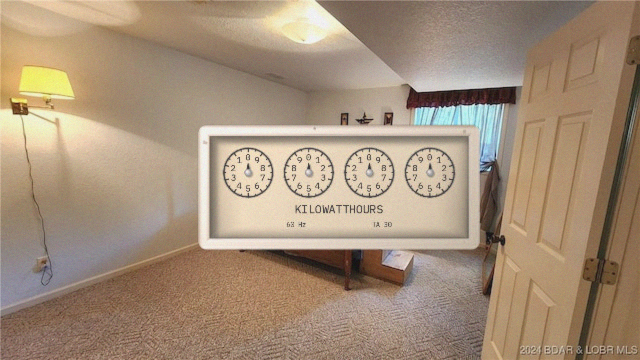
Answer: 0,kWh
